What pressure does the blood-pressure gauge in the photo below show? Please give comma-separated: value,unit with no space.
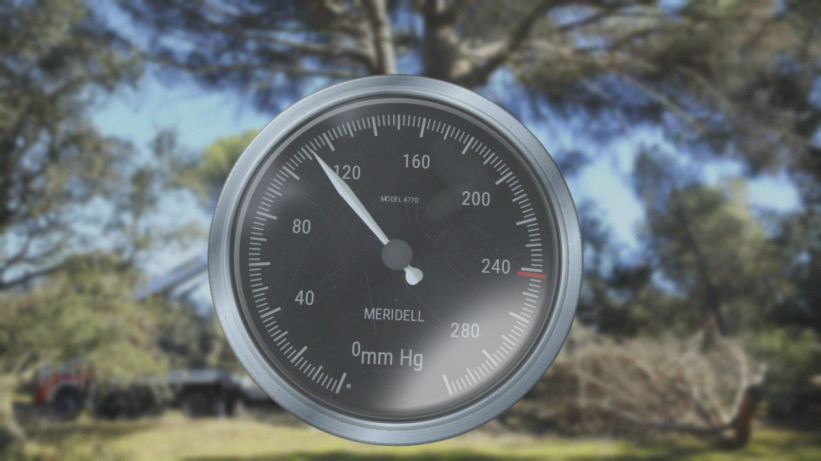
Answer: 112,mmHg
